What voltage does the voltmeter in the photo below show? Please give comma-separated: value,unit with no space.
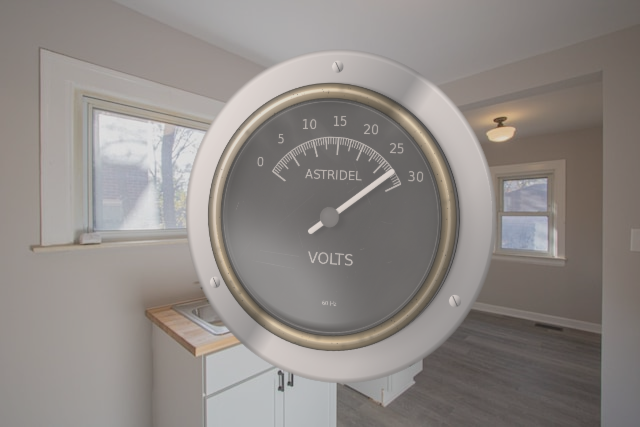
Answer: 27.5,V
